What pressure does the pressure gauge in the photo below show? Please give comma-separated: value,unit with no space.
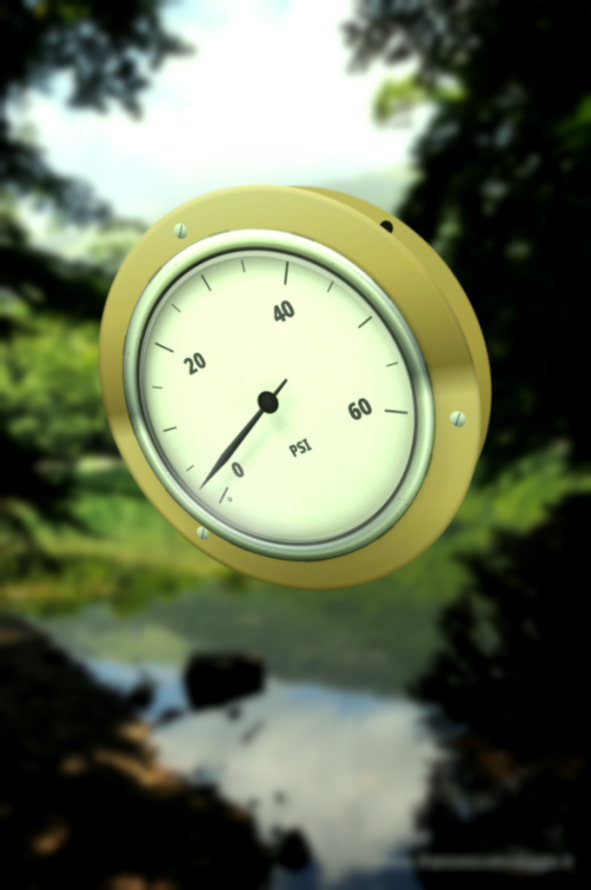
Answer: 2.5,psi
